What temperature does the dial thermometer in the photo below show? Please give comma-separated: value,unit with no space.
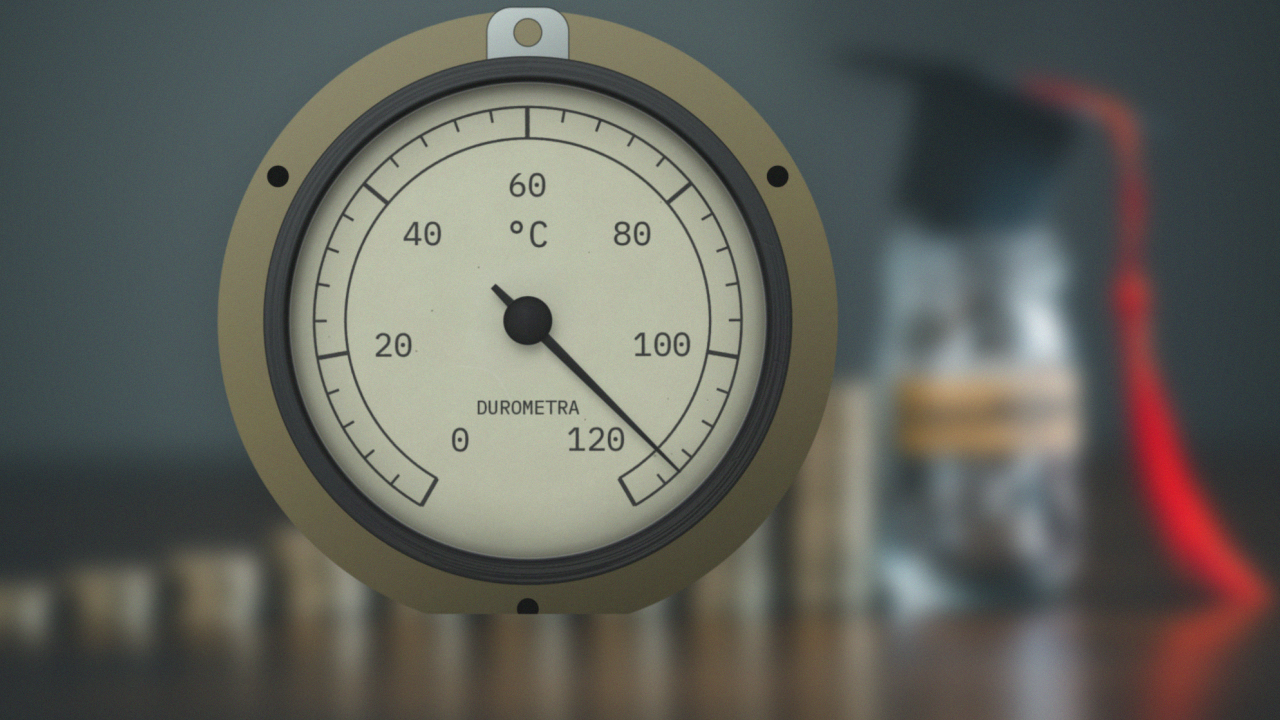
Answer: 114,°C
